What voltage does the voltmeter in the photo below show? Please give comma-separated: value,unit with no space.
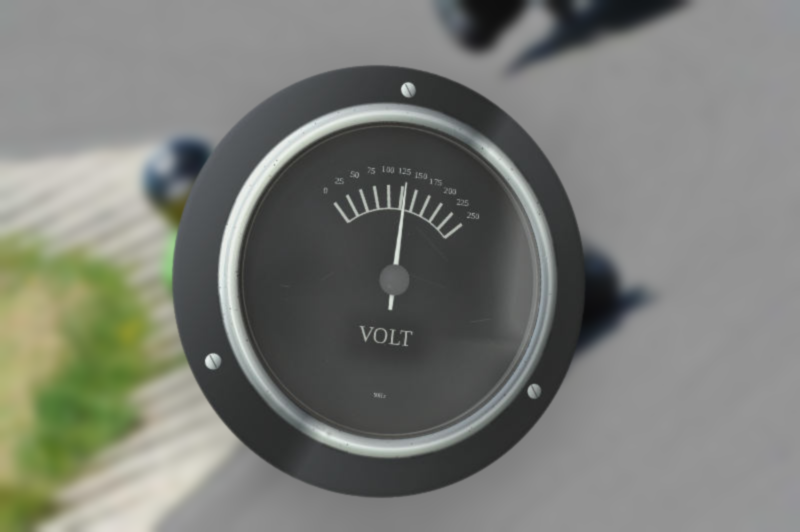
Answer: 125,V
